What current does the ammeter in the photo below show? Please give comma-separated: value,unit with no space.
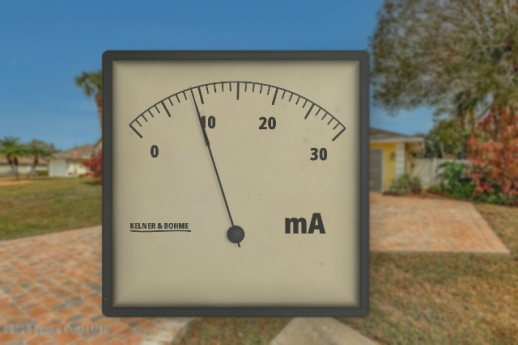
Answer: 9,mA
